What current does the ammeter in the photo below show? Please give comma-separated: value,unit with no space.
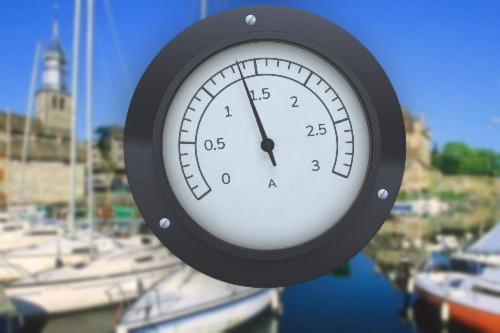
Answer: 1.35,A
